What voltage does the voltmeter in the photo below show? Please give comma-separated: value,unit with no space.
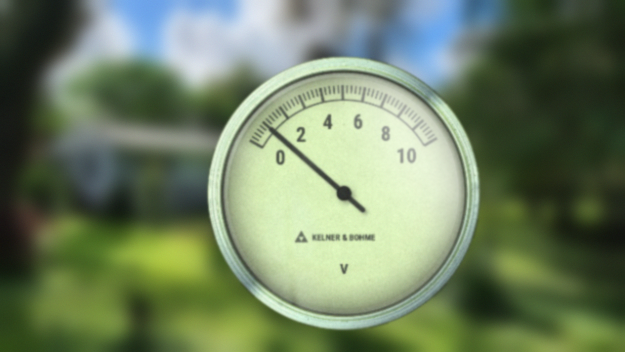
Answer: 1,V
